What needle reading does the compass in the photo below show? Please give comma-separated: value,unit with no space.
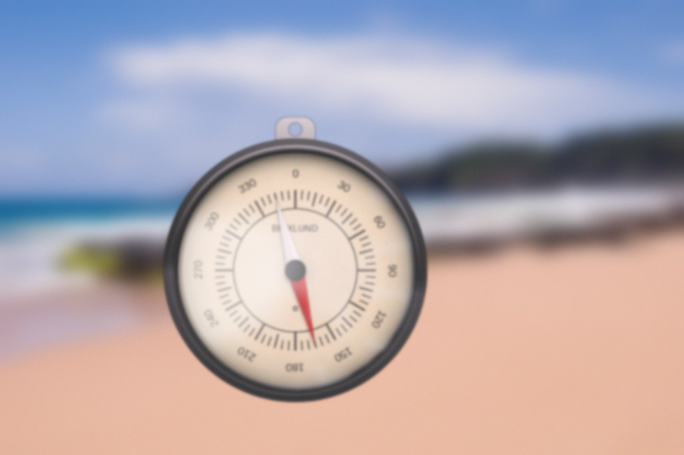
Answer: 165,°
